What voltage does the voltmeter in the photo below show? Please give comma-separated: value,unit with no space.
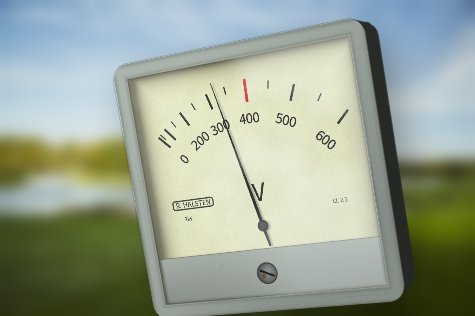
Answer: 325,V
